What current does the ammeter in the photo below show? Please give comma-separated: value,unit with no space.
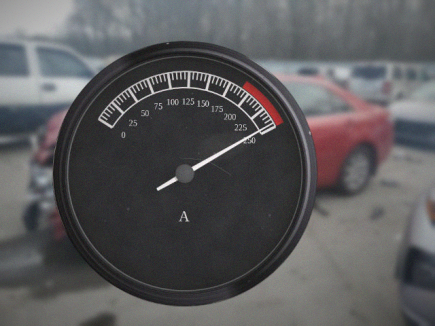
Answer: 245,A
